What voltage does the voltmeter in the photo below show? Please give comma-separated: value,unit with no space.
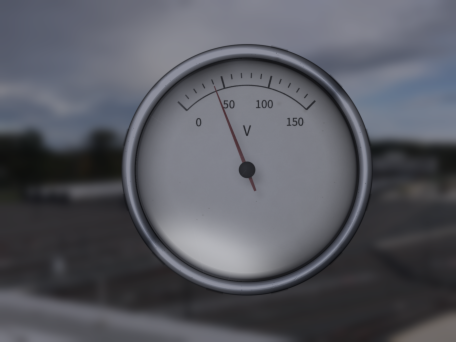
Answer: 40,V
